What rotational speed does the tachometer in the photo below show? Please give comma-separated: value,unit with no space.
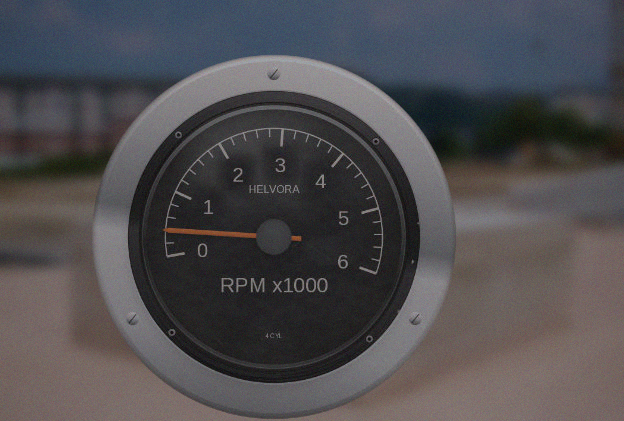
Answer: 400,rpm
